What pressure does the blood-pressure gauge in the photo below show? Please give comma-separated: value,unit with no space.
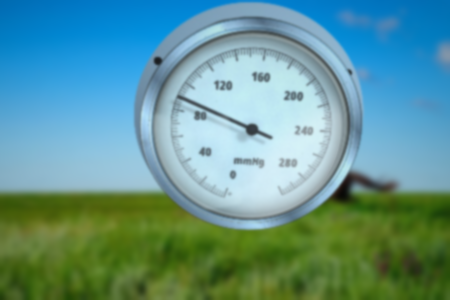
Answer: 90,mmHg
